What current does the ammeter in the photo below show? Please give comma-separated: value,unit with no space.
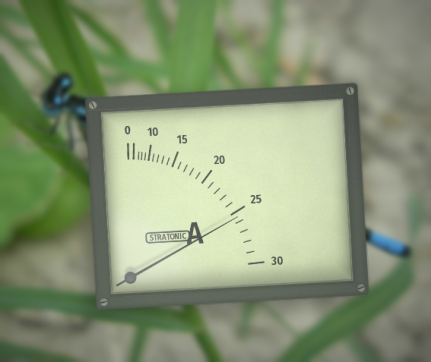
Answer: 25.5,A
